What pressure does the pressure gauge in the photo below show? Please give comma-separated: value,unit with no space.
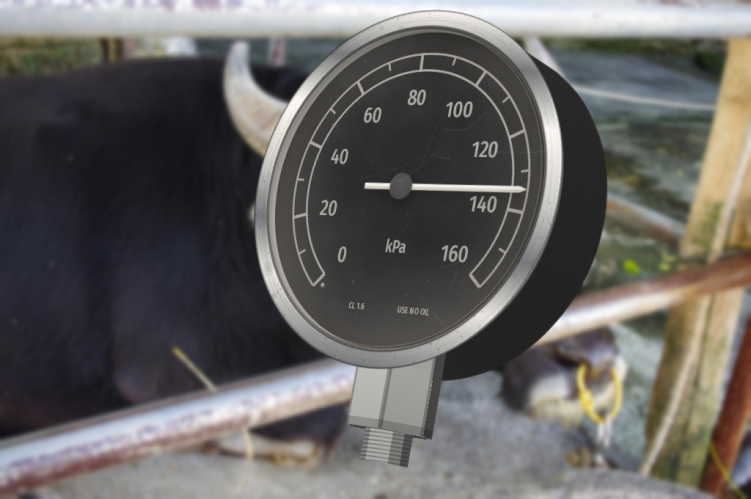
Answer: 135,kPa
